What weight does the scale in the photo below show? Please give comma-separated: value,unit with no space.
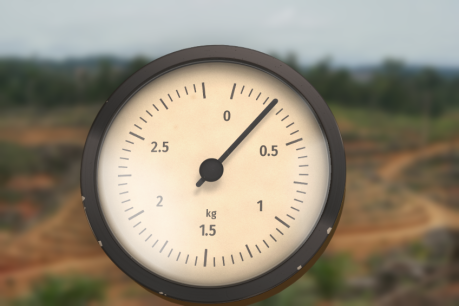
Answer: 0.25,kg
